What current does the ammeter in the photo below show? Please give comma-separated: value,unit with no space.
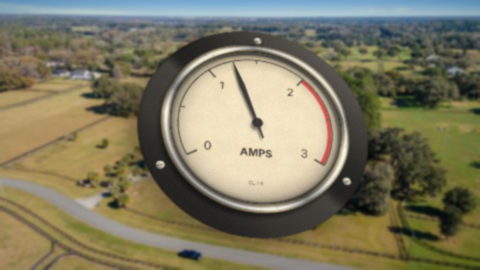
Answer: 1.25,A
